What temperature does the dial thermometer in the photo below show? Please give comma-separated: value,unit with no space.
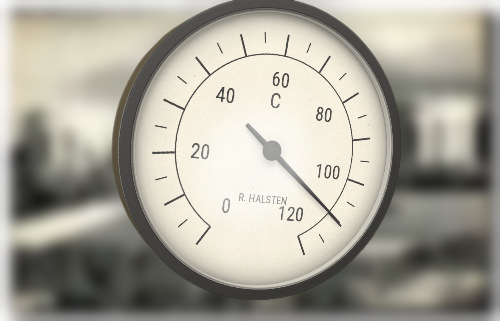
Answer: 110,°C
